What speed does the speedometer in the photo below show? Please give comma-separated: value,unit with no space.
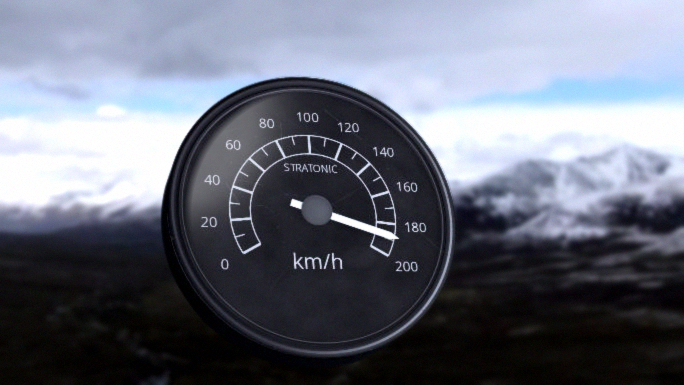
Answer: 190,km/h
